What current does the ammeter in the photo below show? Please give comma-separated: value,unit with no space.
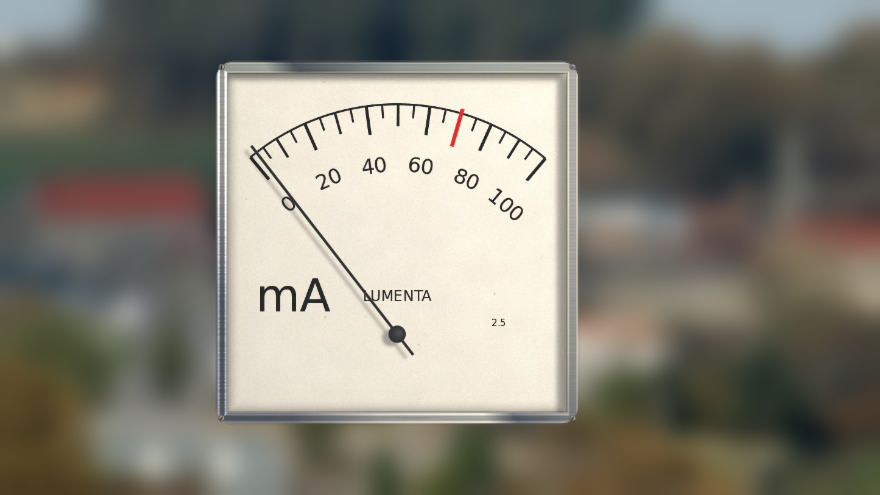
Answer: 2.5,mA
